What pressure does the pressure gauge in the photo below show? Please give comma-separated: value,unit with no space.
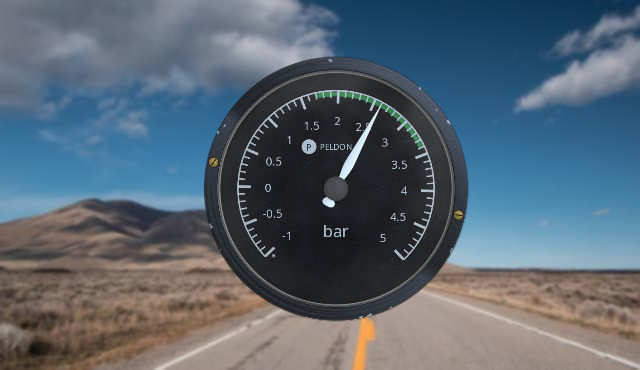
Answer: 2.6,bar
